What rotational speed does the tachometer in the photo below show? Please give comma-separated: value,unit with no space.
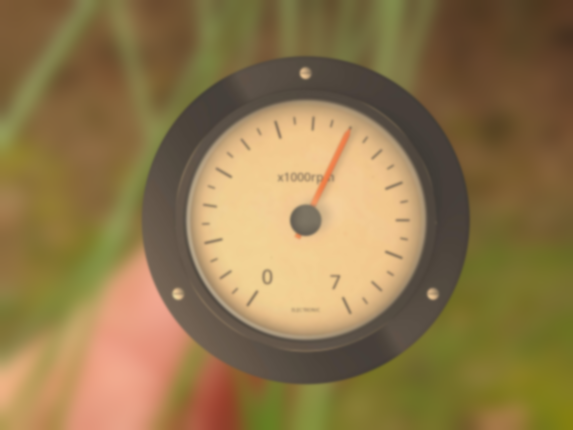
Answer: 4000,rpm
